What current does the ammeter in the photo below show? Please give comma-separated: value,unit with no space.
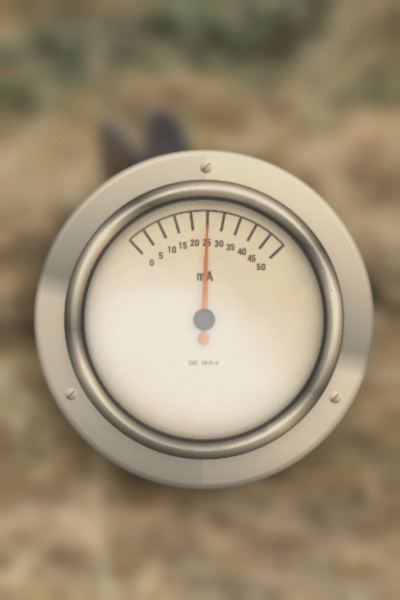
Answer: 25,mA
